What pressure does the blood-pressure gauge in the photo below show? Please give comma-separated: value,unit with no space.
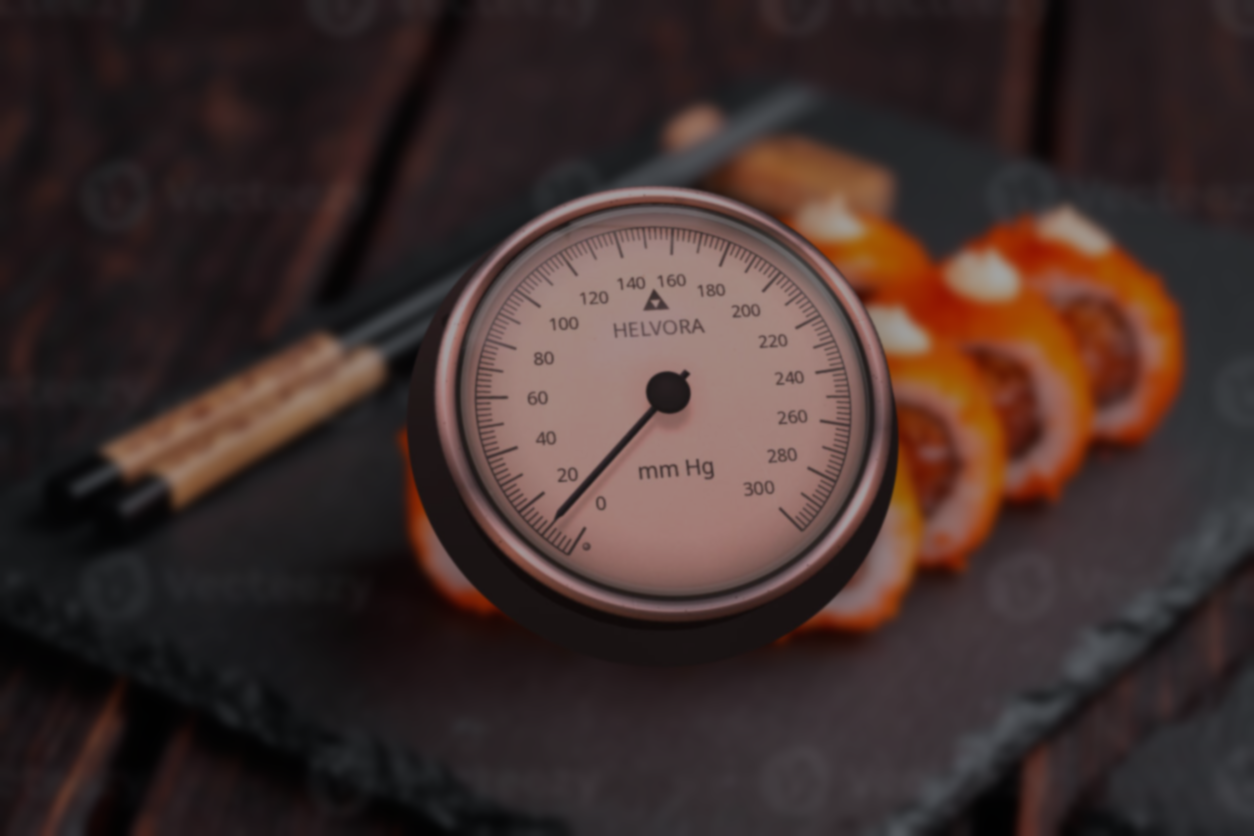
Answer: 10,mmHg
